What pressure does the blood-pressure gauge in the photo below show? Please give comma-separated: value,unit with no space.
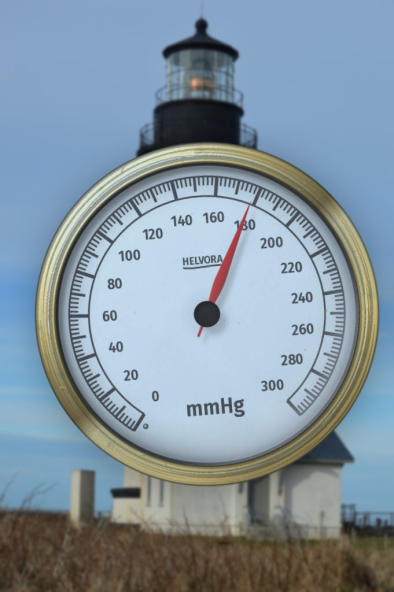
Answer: 178,mmHg
